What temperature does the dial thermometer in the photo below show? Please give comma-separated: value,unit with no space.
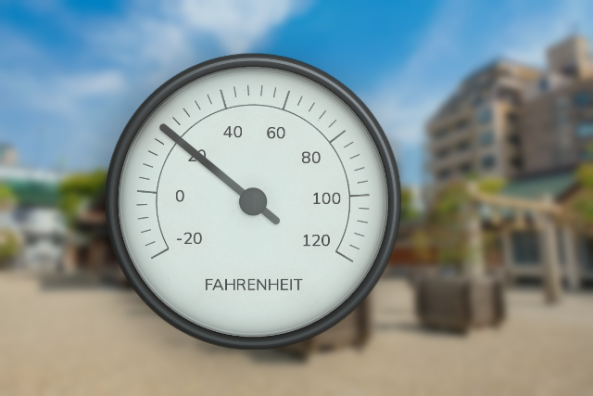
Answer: 20,°F
